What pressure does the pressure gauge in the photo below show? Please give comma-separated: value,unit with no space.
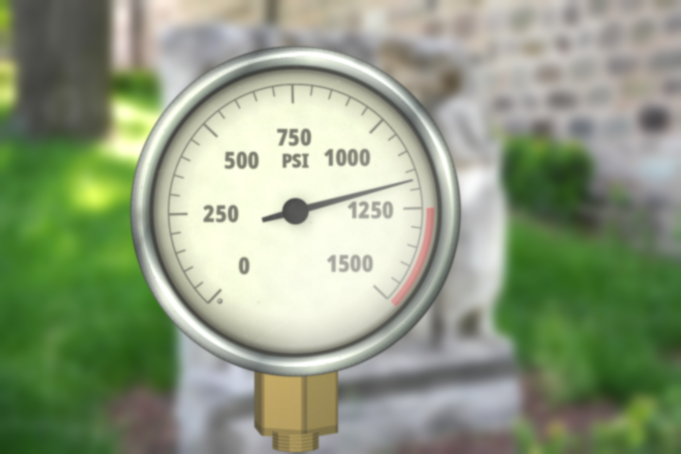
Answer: 1175,psi
